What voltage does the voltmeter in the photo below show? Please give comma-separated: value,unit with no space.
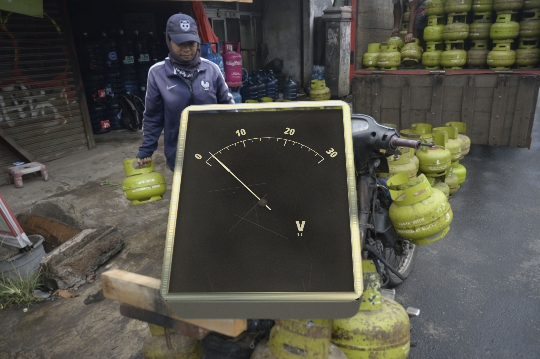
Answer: 2,V
